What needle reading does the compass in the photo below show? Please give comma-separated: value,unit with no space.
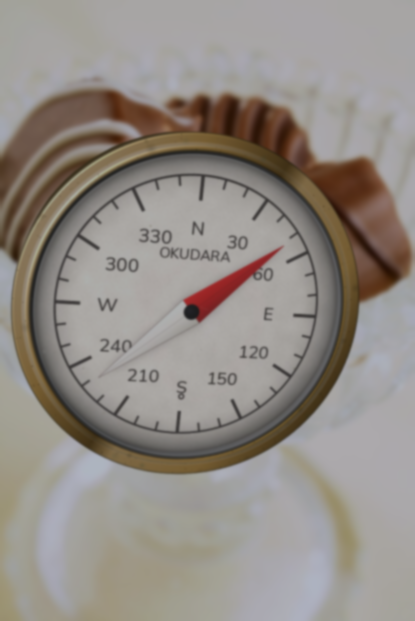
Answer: 50,°
